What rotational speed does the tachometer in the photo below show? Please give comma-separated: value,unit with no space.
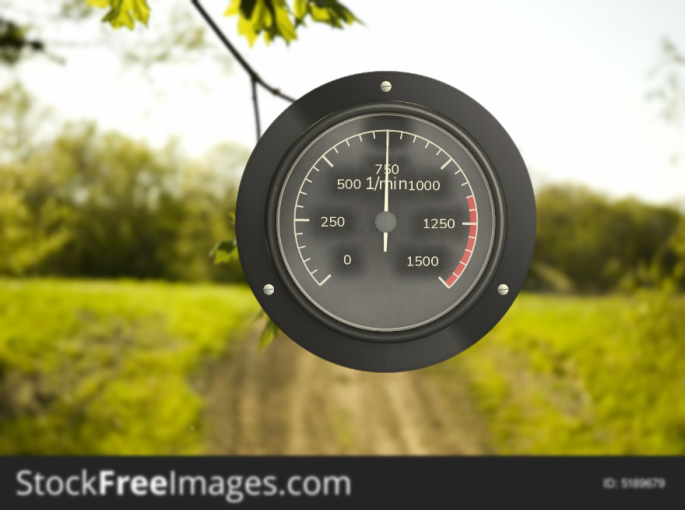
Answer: 750,rpm
